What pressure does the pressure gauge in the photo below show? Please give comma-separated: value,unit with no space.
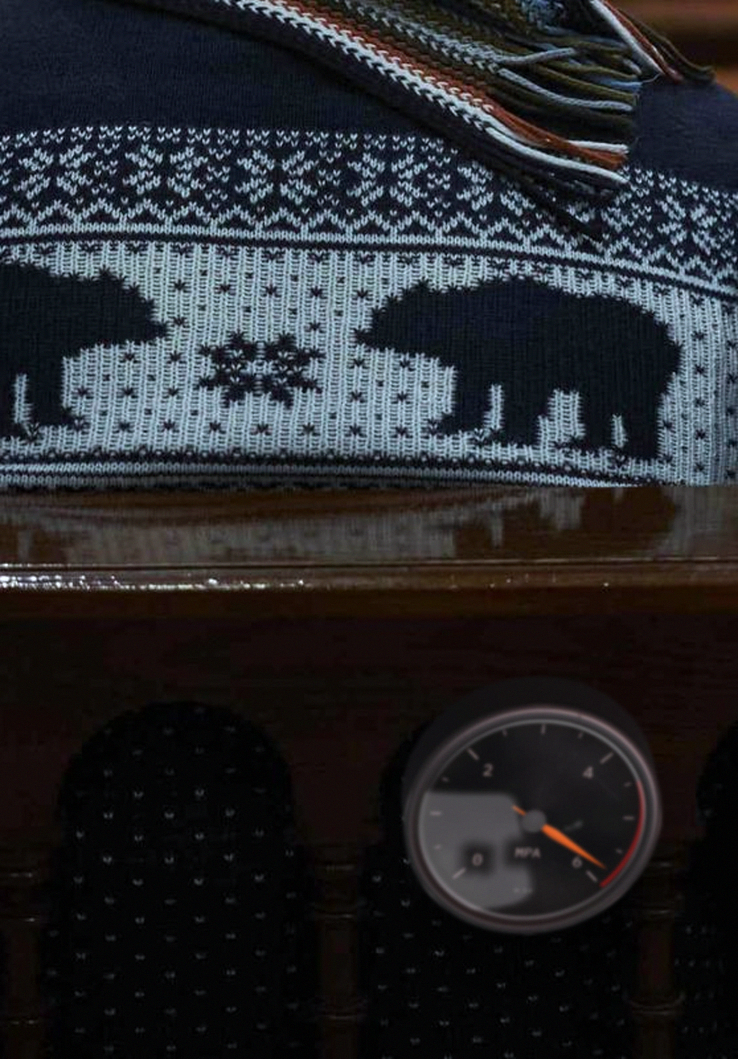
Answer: 5.75,MPa
